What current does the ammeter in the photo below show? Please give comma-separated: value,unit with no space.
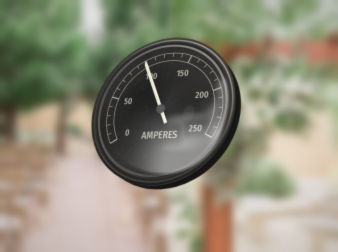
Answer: 100,A
